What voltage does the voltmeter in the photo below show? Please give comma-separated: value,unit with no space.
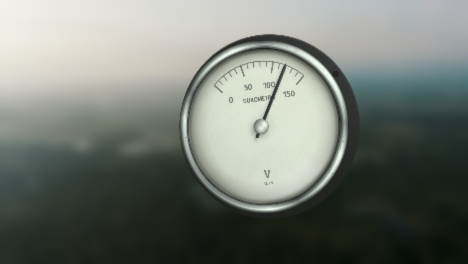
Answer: 120,V
